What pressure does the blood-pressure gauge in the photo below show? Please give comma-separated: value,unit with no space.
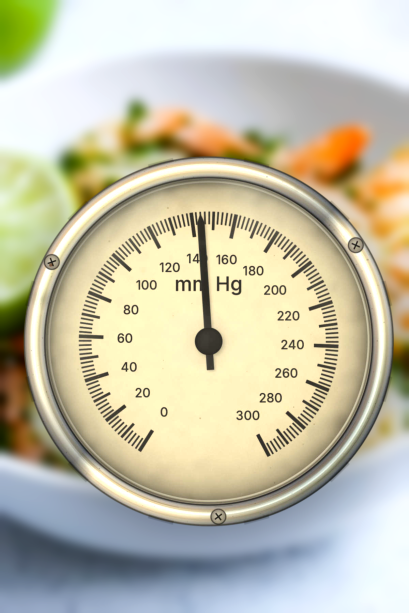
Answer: 144,mmHg
